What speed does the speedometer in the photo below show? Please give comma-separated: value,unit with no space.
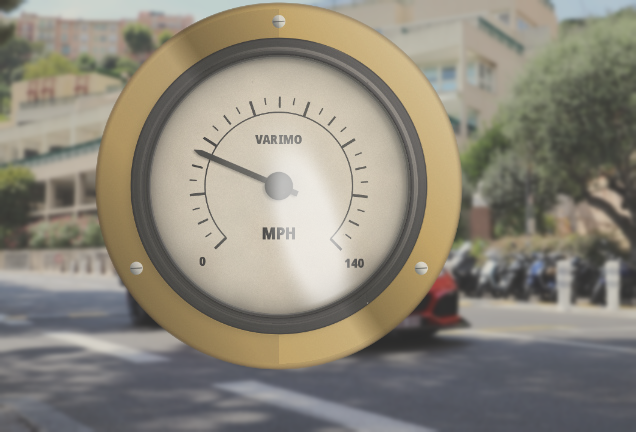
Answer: 35,mph
